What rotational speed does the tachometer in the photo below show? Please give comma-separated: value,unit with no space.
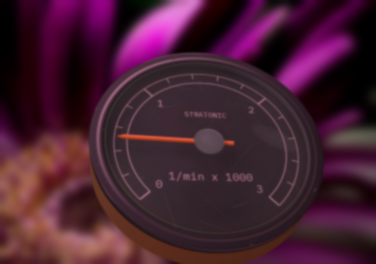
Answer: 500,rpm
